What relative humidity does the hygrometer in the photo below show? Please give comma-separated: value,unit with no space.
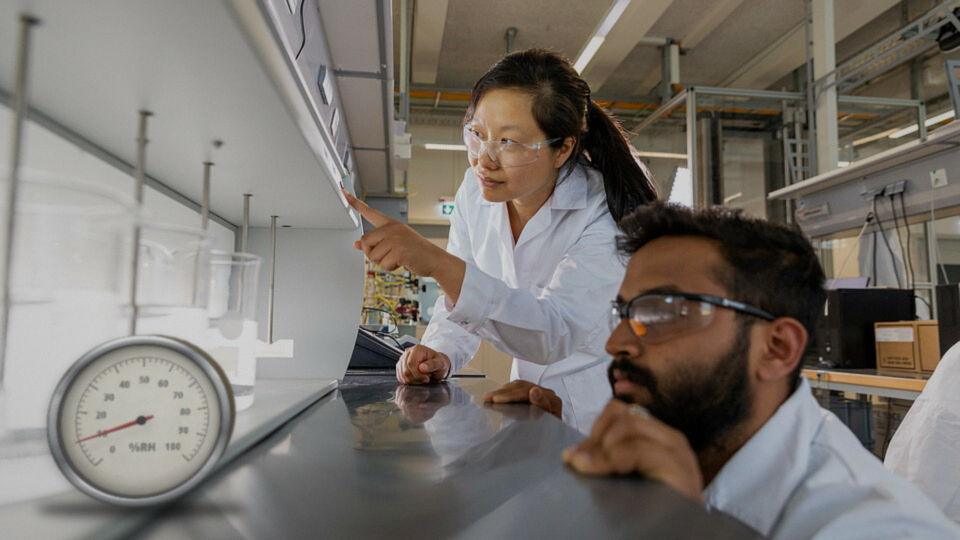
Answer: 10,%
